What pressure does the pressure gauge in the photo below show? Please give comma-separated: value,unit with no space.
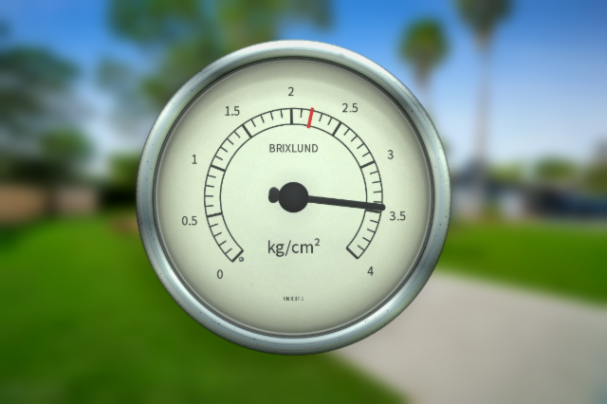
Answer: 3.45,kg/cm²
